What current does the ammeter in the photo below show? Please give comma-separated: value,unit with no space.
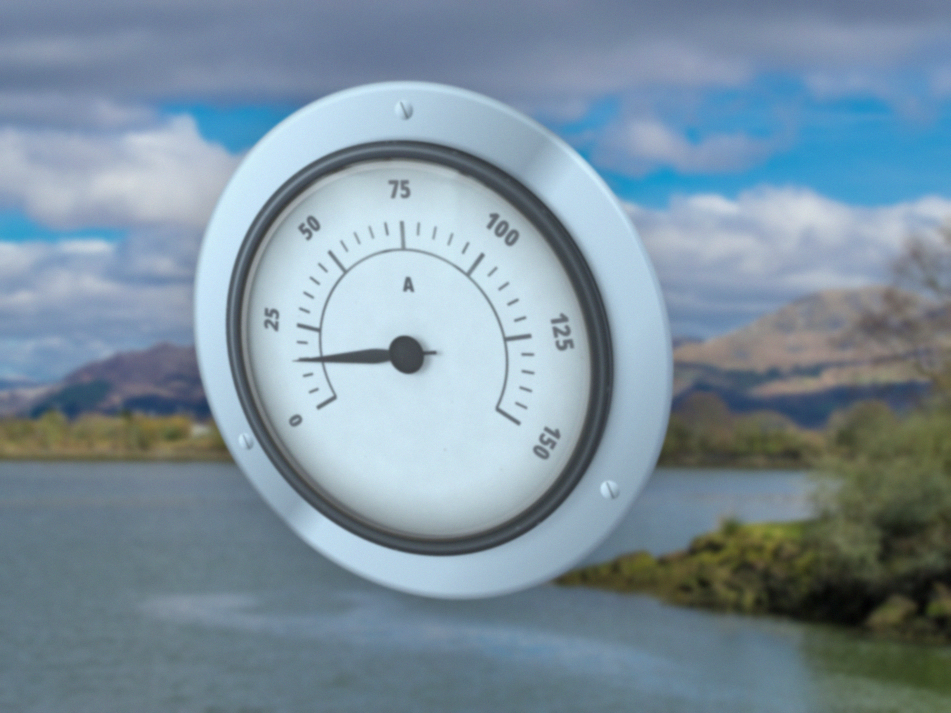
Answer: 15,A
